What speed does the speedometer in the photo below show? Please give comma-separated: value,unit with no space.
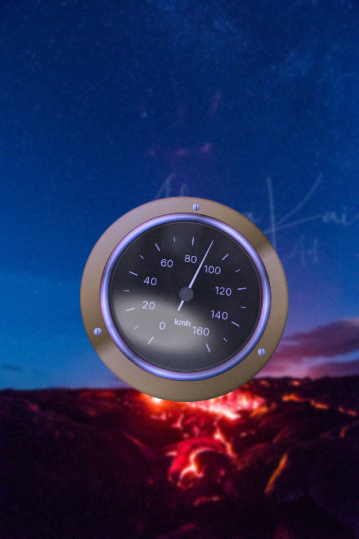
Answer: 90,km/h
